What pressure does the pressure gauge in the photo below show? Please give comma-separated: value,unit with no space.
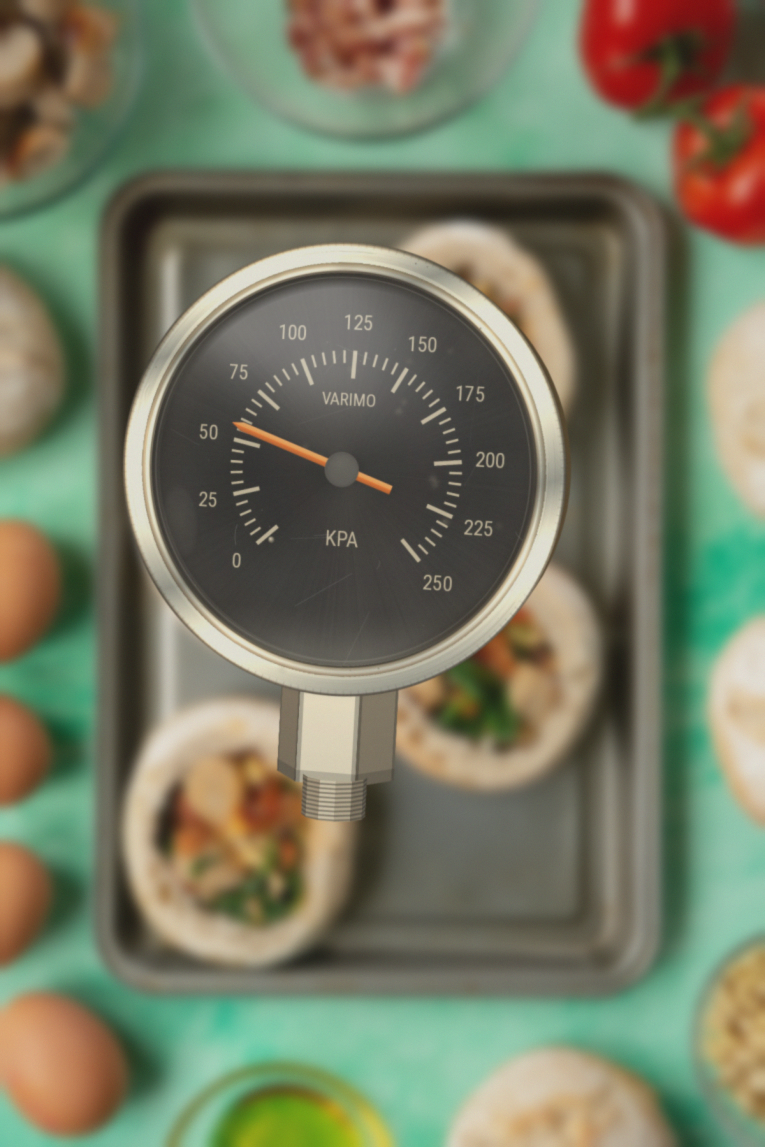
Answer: 57.5,kPa
